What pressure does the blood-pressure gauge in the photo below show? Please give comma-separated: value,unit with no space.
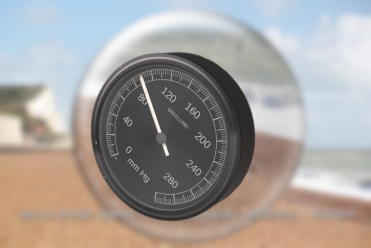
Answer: 90,mmHg
